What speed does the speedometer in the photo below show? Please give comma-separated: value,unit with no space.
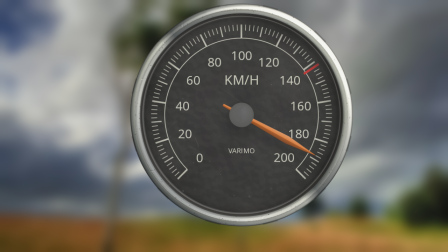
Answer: 188,km/h
